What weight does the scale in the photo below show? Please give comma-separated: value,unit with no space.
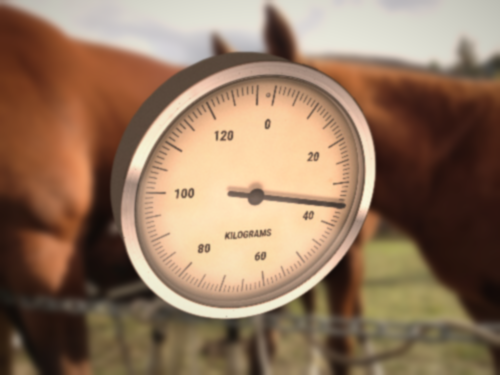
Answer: 35,kg
